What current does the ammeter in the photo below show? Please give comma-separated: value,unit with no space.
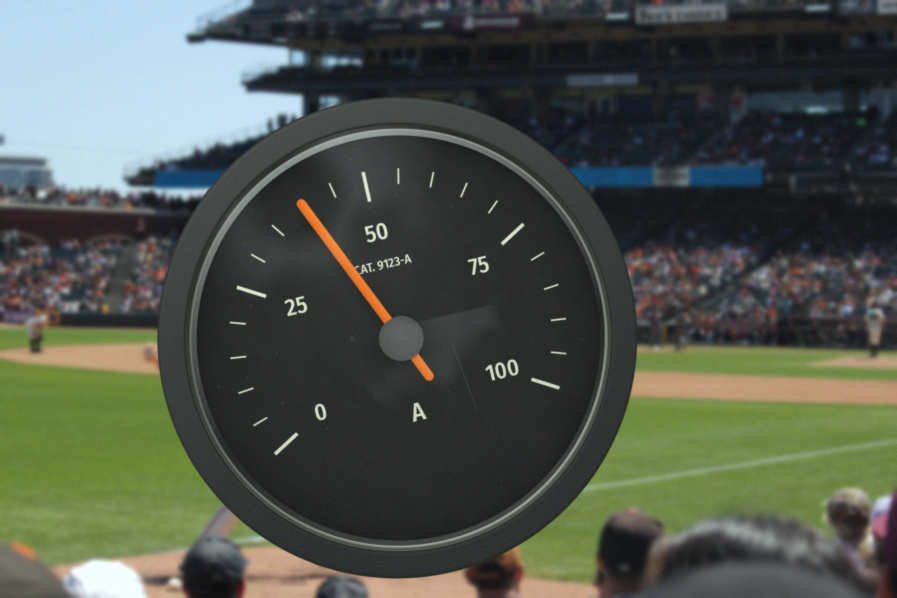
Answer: 40,A
